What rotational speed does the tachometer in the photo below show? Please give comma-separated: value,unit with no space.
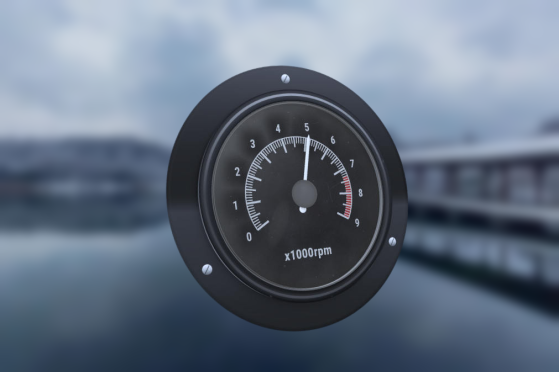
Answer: 5000,rpm
